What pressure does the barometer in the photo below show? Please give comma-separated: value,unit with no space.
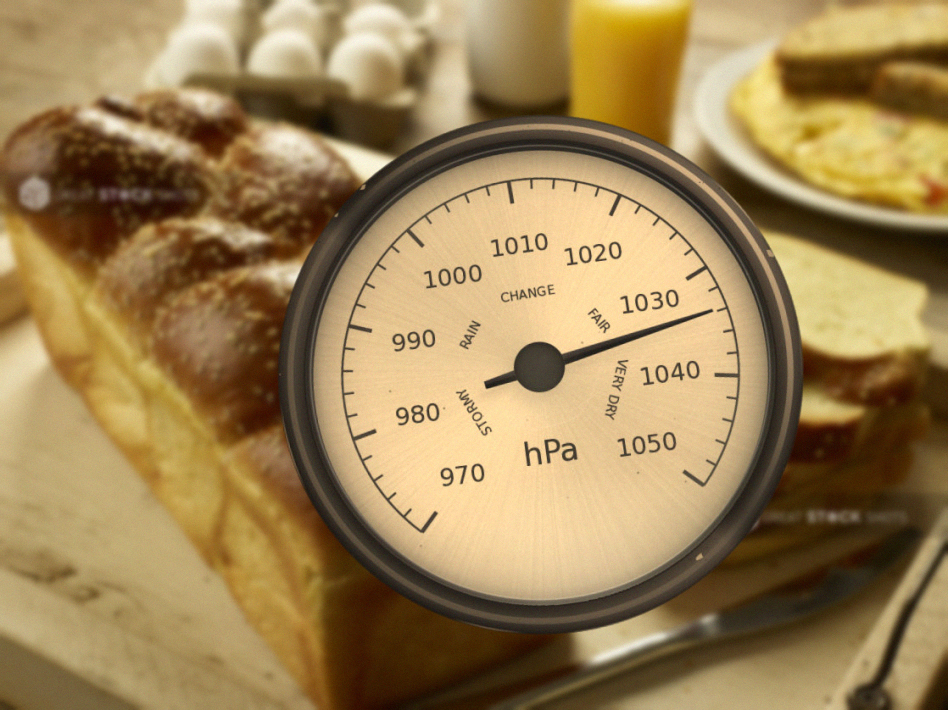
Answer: 1034,hPa
